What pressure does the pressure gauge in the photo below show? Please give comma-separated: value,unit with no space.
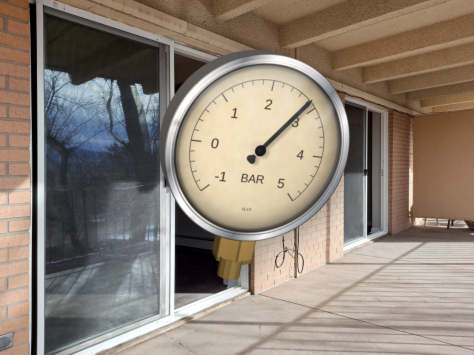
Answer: 2.8,bar
